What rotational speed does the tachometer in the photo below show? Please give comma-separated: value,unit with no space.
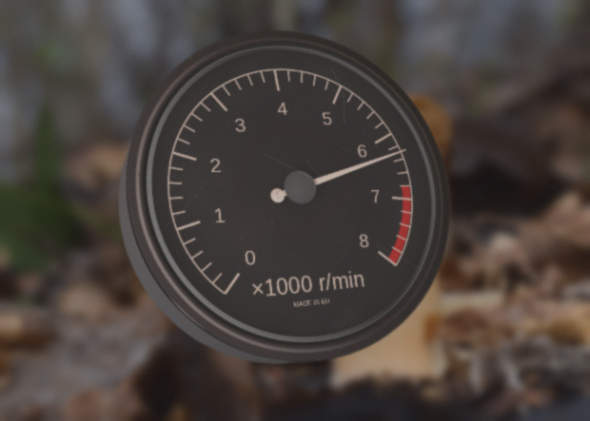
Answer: 6300,rpm
